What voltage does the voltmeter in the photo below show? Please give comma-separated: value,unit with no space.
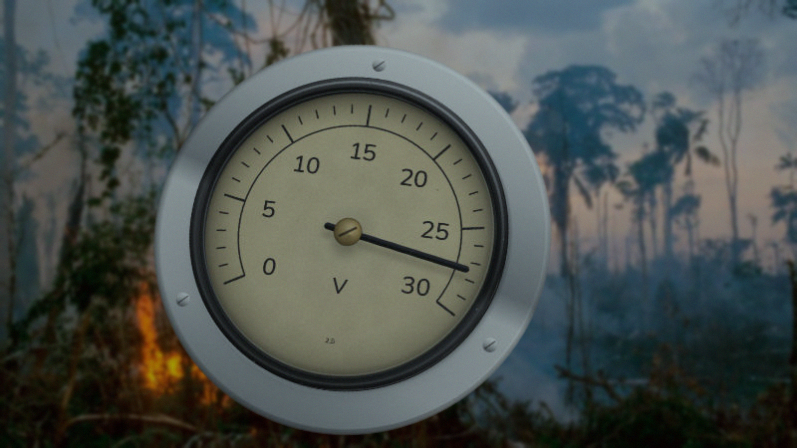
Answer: 27.5,V
